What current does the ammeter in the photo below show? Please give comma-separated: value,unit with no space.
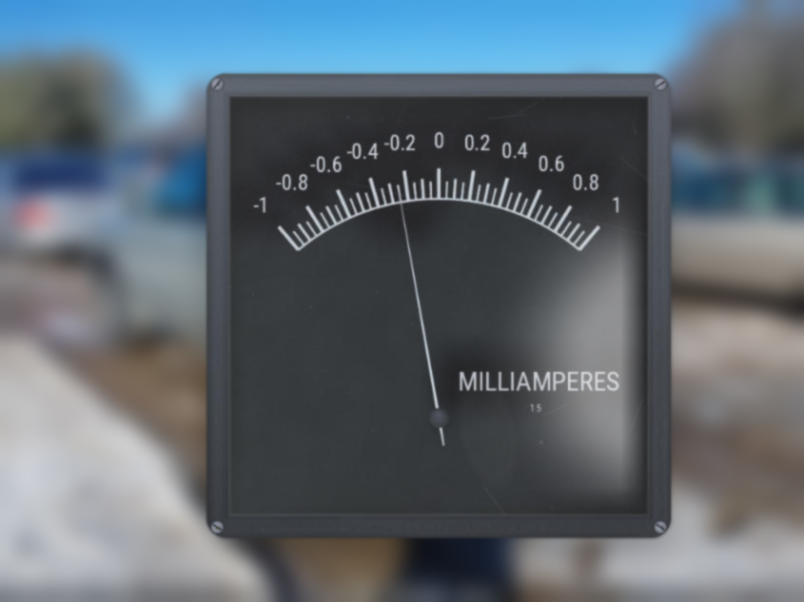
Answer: -0.25,mA
